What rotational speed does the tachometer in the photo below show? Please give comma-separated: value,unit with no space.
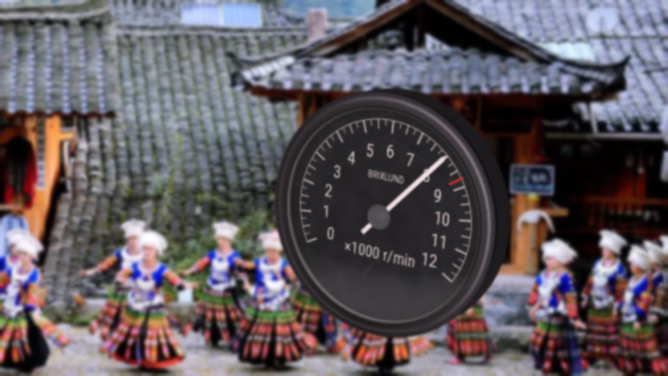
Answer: 8000,rpm
